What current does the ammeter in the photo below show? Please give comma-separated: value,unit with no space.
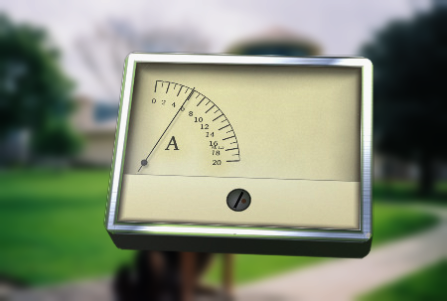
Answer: 6,A
